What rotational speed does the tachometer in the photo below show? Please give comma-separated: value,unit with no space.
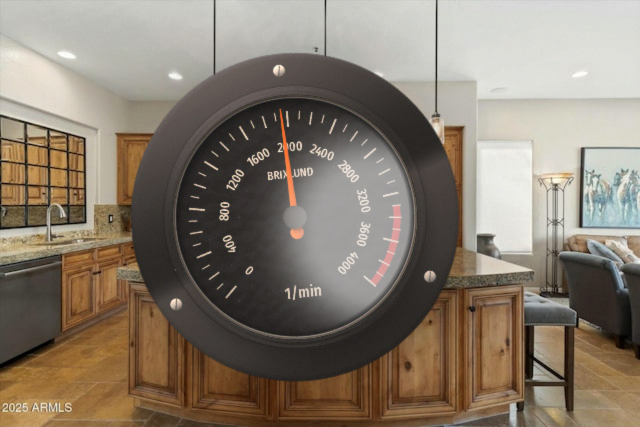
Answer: 1950,rpm
